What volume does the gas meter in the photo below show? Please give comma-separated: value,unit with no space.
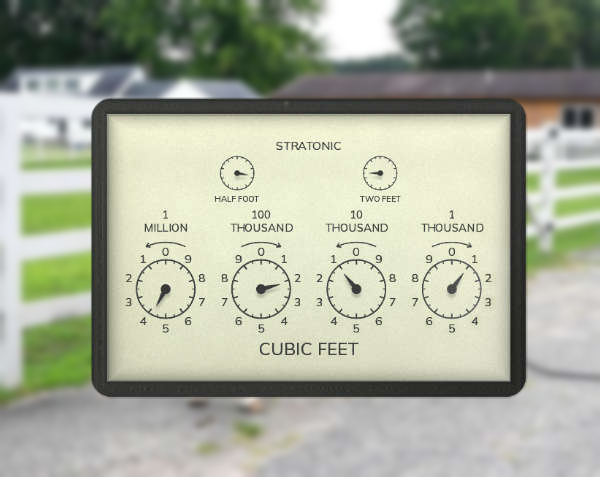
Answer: 421100,ft³
